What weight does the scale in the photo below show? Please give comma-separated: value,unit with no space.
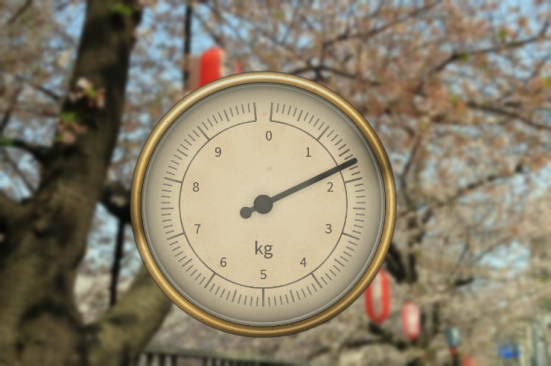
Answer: 1.7,kg
